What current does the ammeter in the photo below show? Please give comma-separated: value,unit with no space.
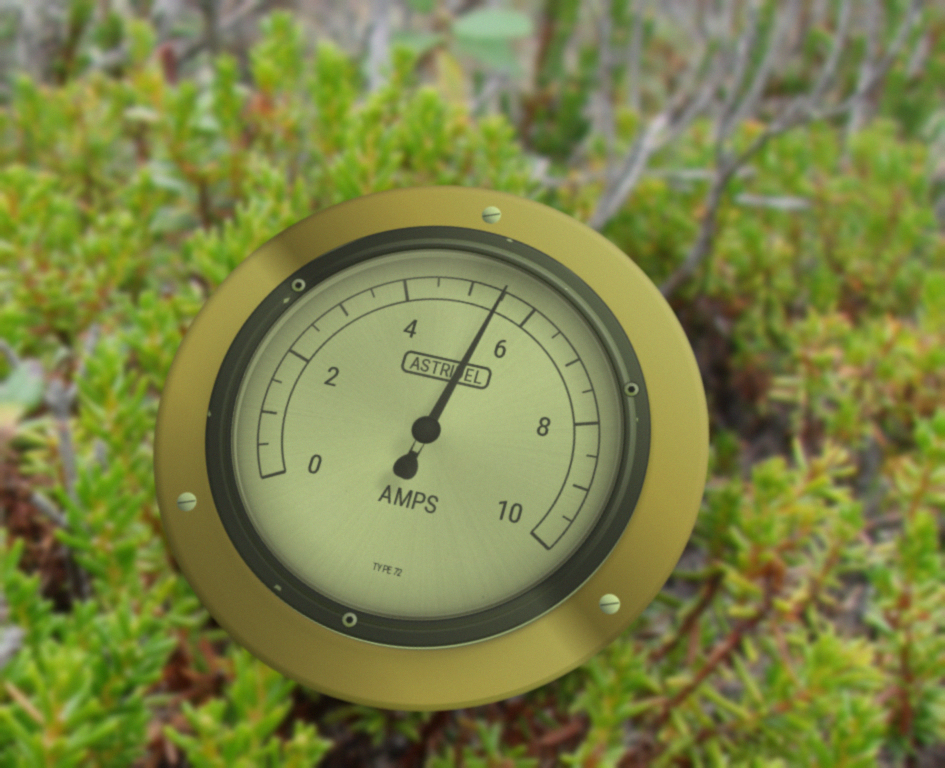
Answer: 5.5,A
